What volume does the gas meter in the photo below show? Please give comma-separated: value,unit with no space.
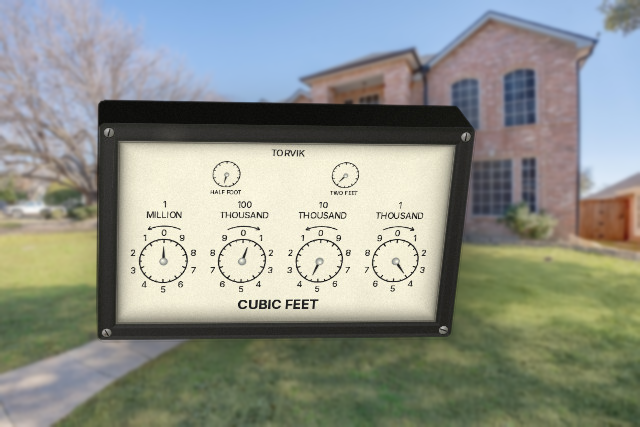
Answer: 4400,ft³
